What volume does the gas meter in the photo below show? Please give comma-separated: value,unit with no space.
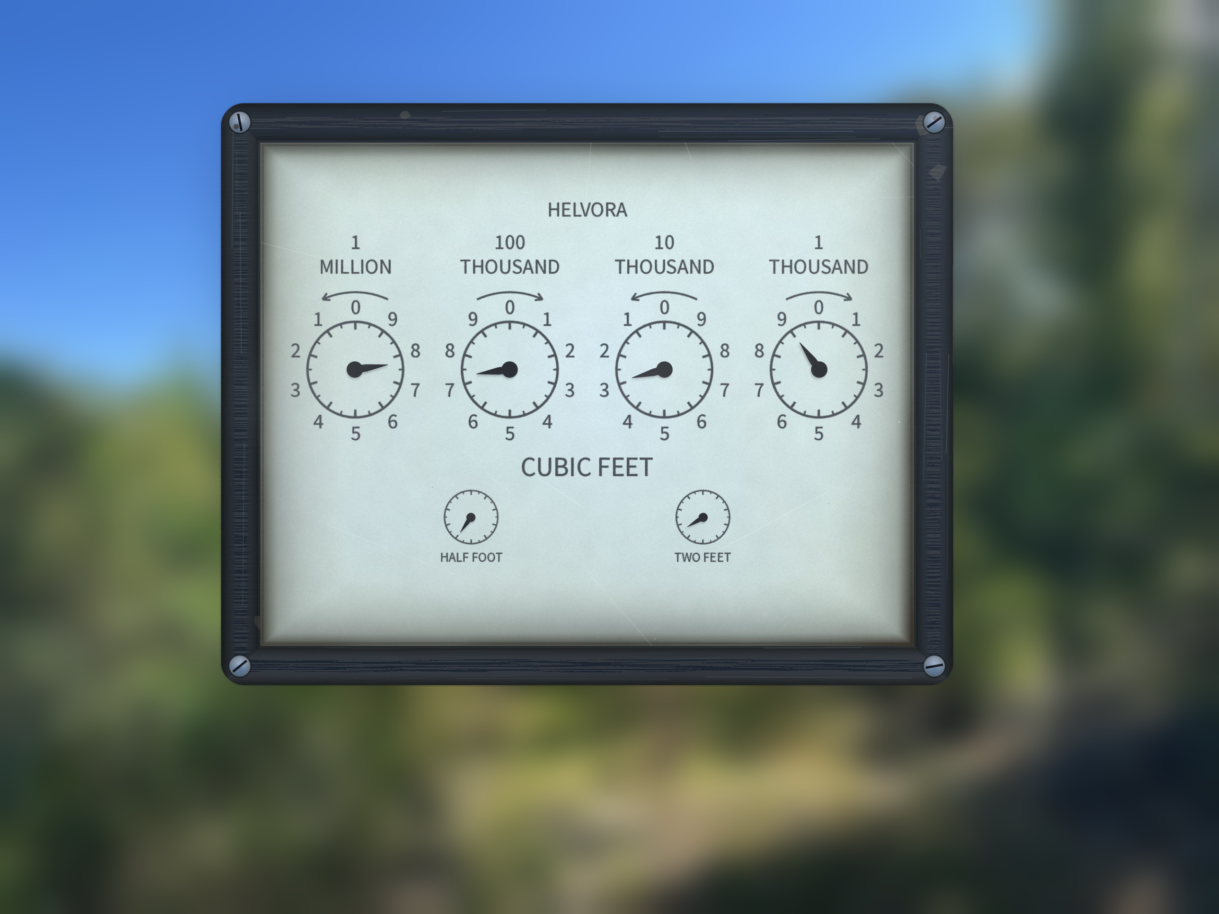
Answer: 772900,ft³
